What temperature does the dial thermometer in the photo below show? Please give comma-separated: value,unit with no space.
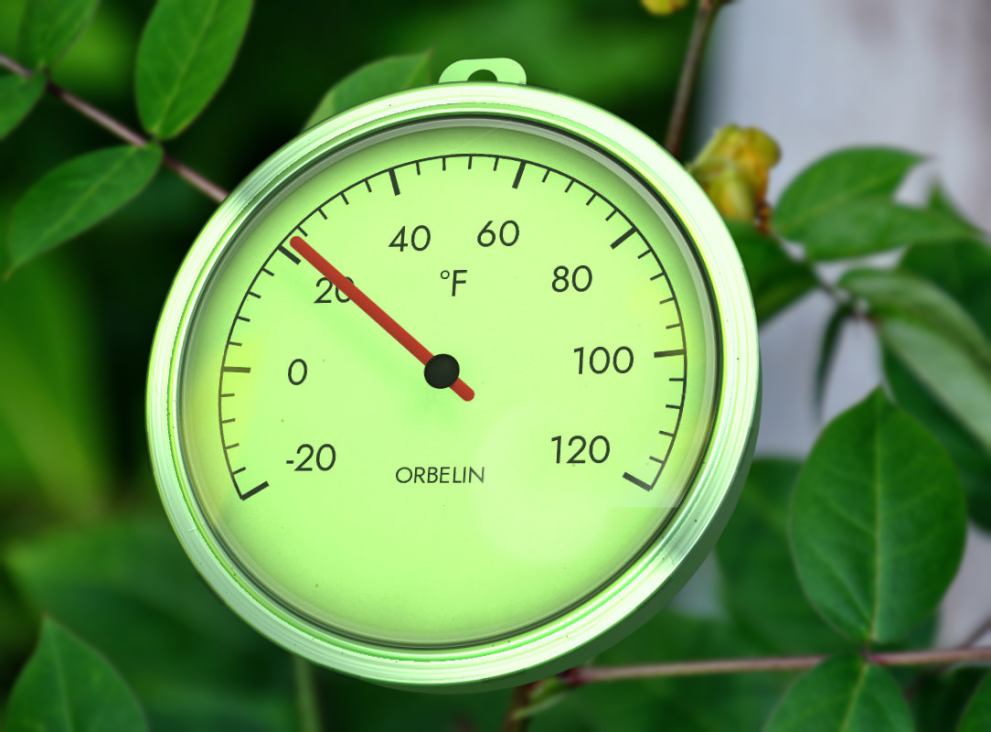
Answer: 22,°F
